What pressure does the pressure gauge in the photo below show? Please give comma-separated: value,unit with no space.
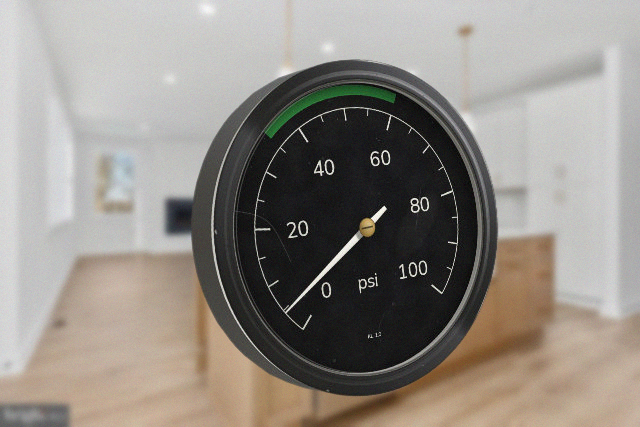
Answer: 5,psi
